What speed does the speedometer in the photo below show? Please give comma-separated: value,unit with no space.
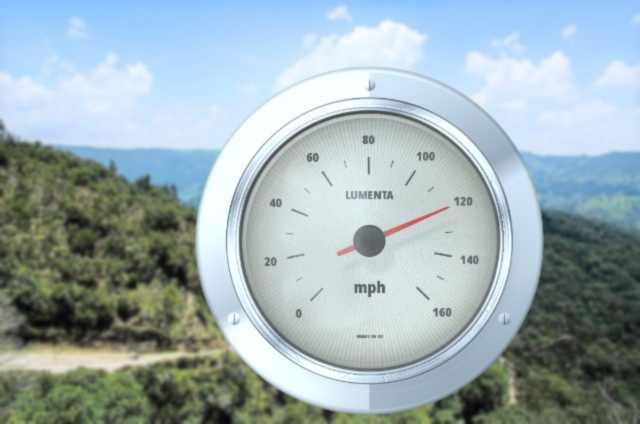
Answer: 120,mph
